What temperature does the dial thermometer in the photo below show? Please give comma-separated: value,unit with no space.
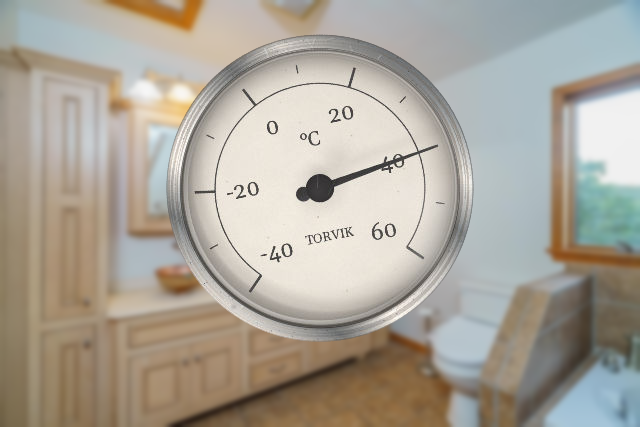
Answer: 40,°C
